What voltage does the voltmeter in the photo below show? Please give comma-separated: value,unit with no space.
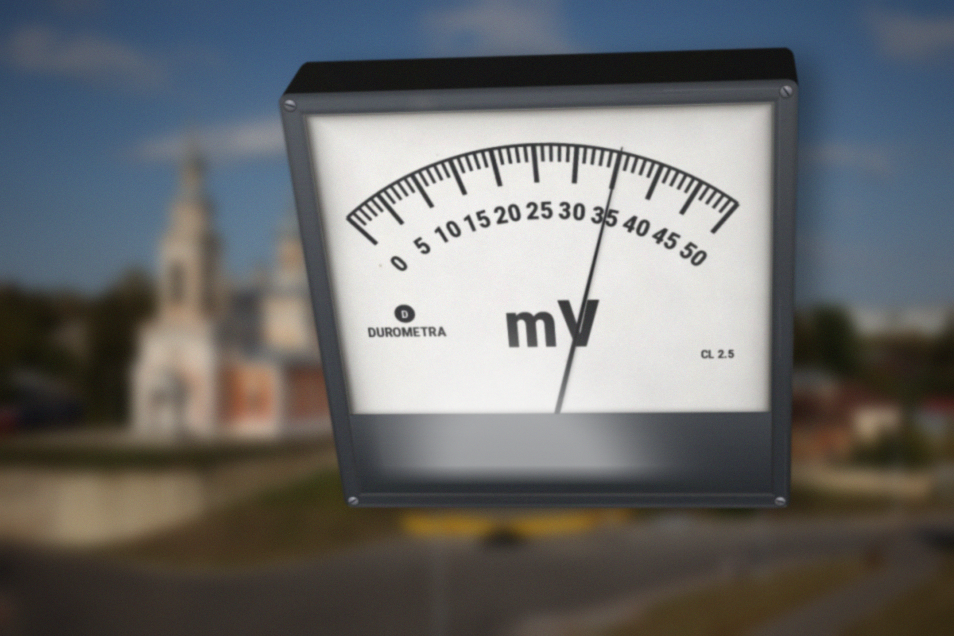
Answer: 35,mV
